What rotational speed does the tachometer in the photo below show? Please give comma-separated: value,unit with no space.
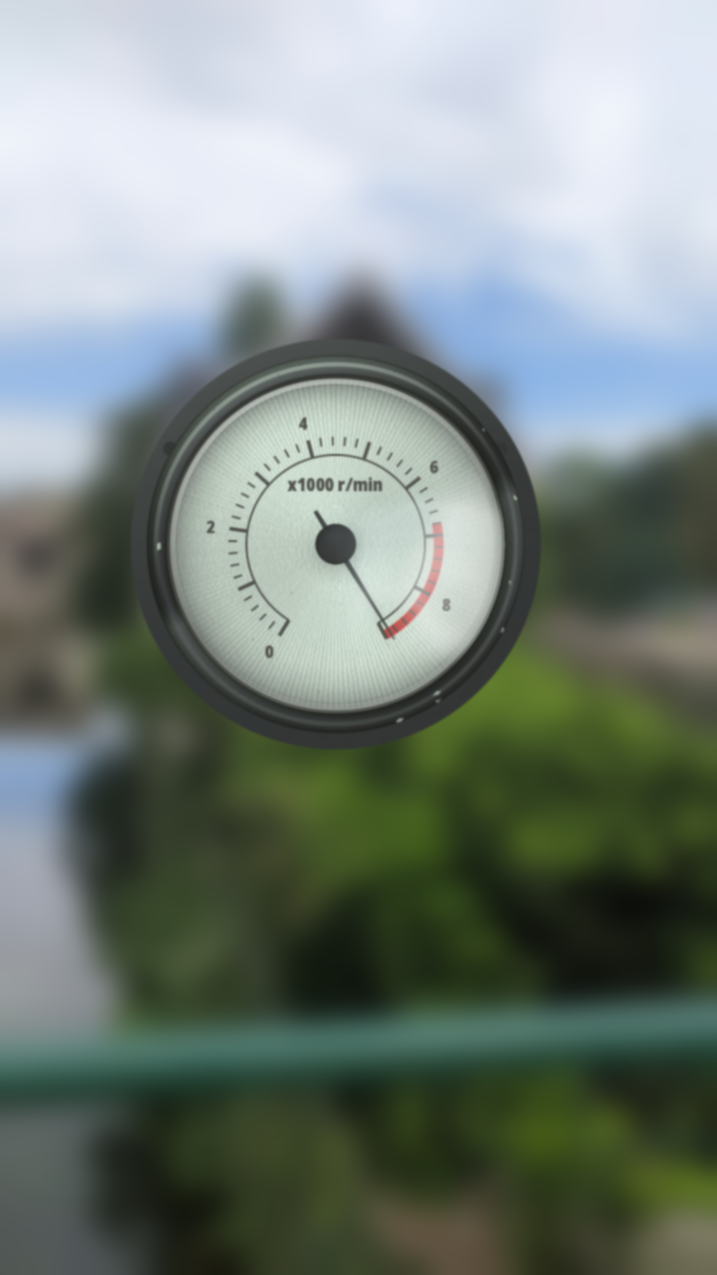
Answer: 8900,rpm
